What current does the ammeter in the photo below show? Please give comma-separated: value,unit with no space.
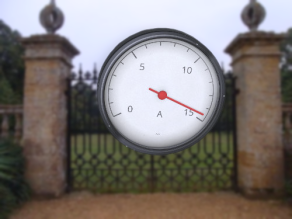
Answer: 14.5,A
